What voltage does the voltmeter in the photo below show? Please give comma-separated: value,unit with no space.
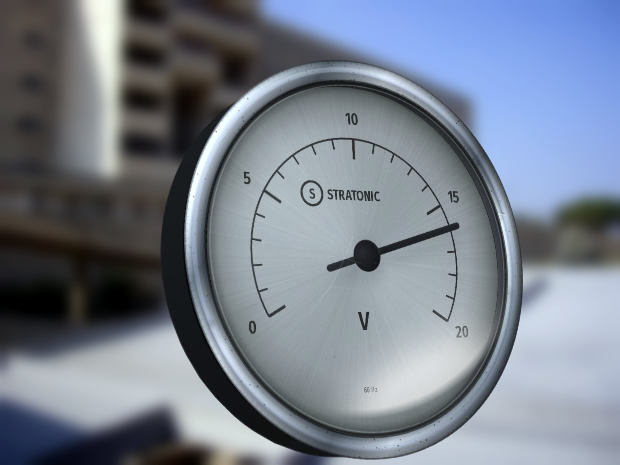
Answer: 16,V
